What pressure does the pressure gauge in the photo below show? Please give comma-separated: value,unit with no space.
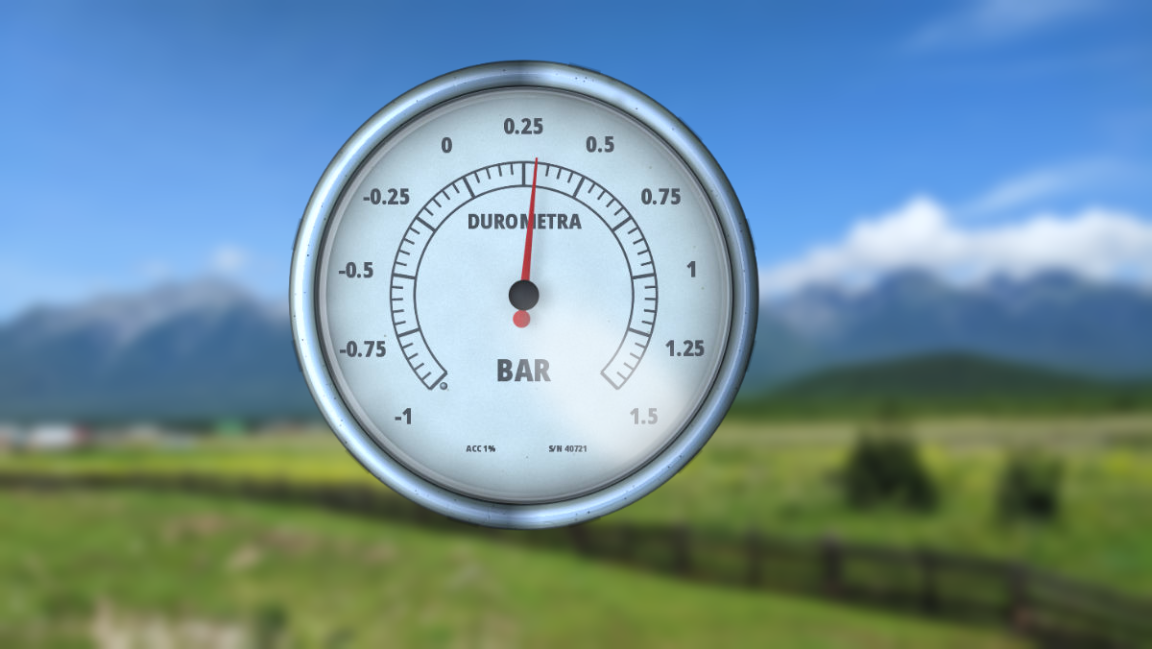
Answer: 0.3,bar
